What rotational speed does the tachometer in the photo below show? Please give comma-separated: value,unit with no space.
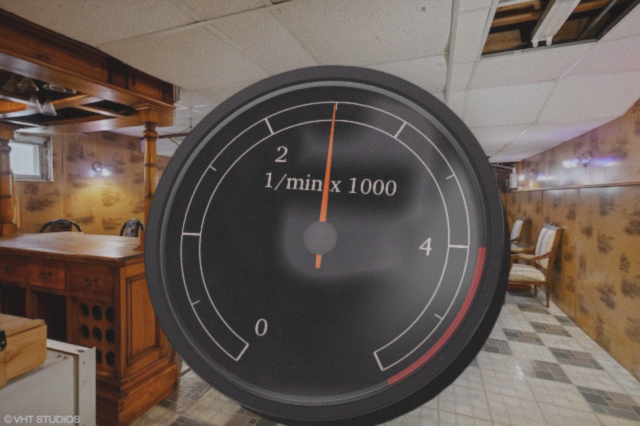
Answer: 2500,rpm
